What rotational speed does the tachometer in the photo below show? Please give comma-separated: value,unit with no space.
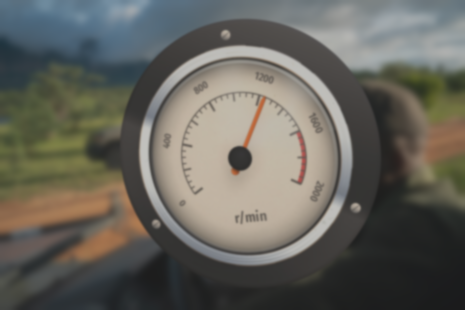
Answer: 1250,rpm
